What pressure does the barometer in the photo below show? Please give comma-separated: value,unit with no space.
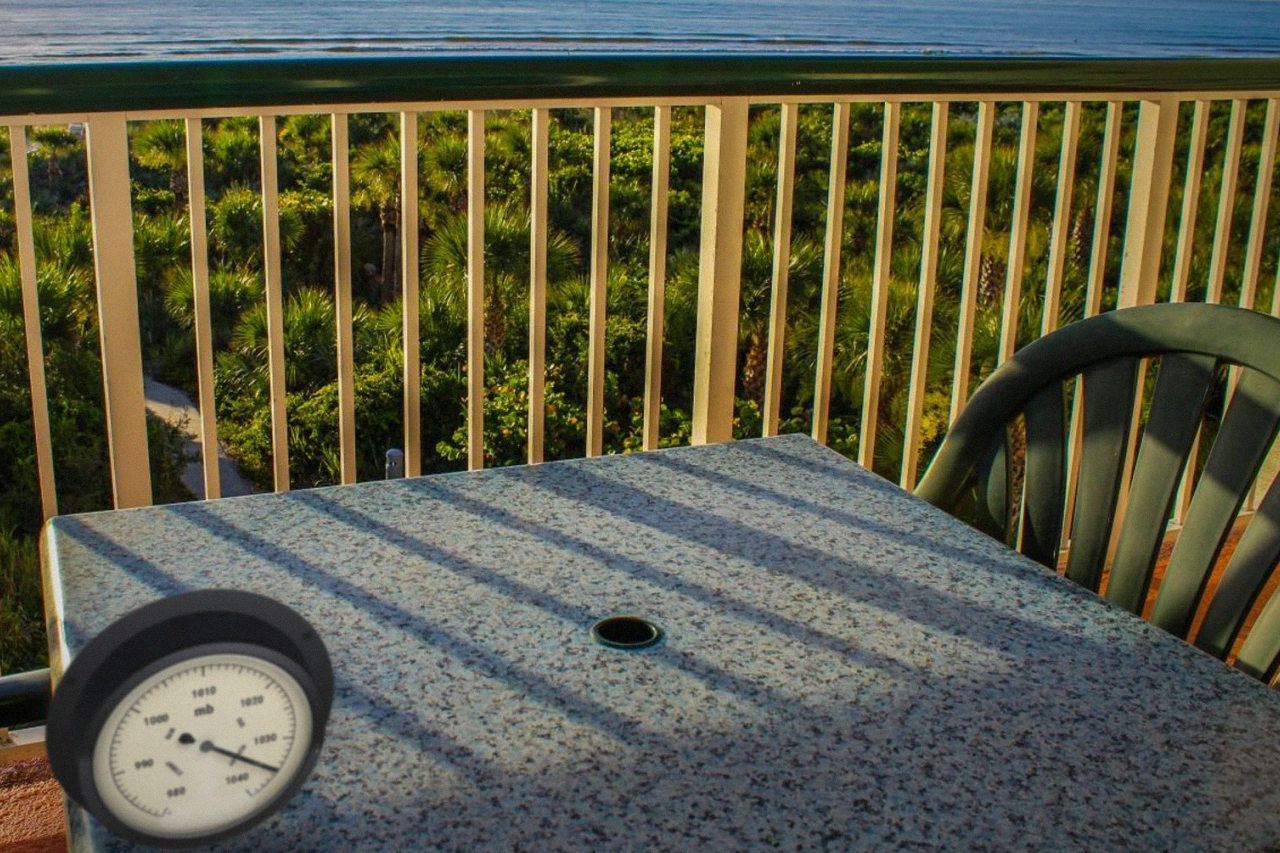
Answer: 1035,mbar
